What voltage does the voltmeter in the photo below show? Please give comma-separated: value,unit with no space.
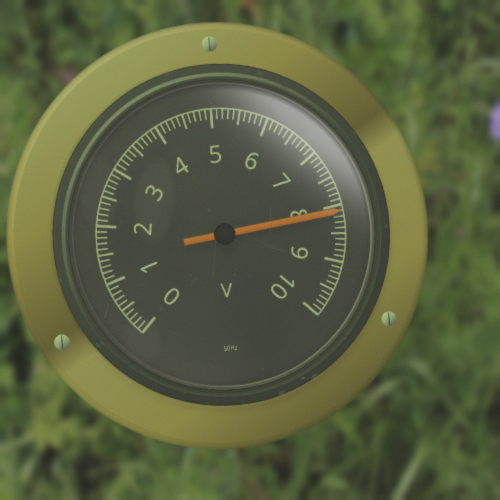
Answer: 8.1,V
